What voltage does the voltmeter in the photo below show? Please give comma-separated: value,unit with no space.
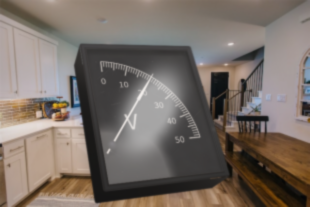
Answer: 20,V
